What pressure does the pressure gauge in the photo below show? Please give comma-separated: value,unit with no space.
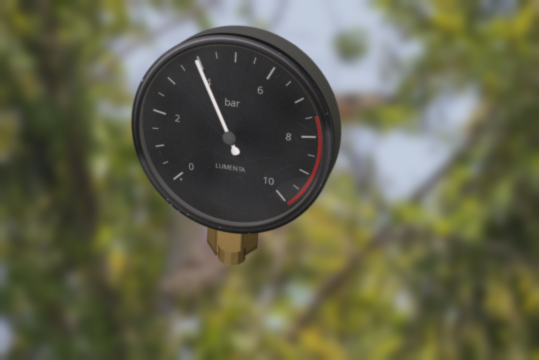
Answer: 4,bar
